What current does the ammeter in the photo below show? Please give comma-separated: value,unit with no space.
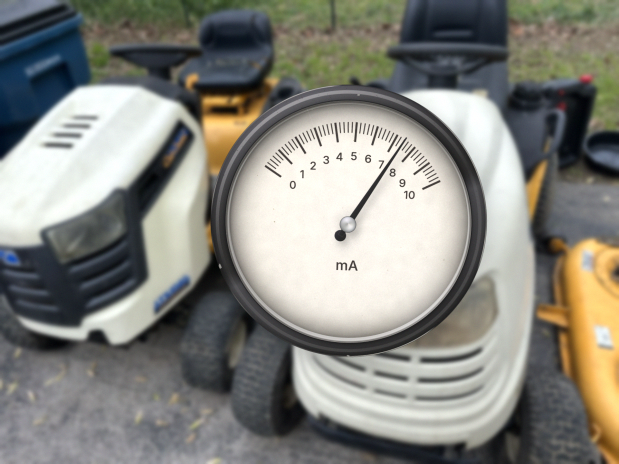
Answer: 7.4,mA
